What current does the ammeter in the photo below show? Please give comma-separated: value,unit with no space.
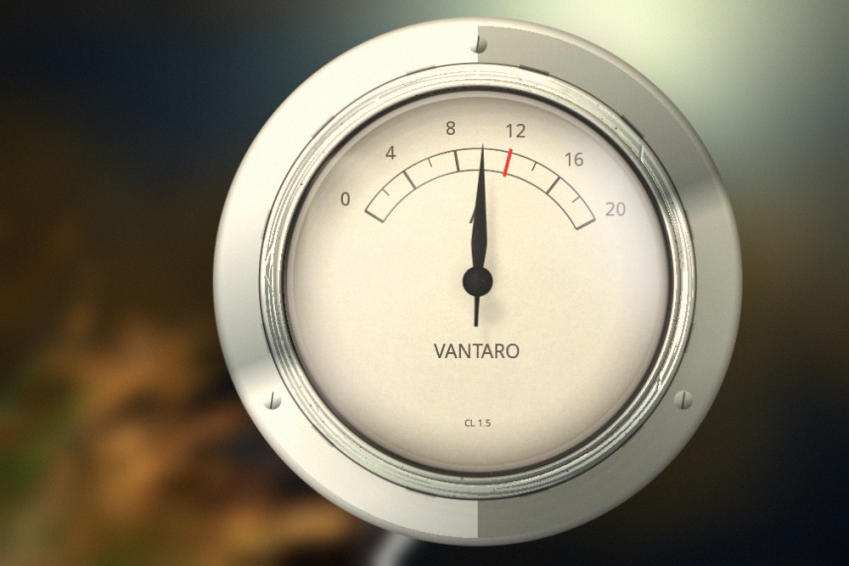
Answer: 10,A
